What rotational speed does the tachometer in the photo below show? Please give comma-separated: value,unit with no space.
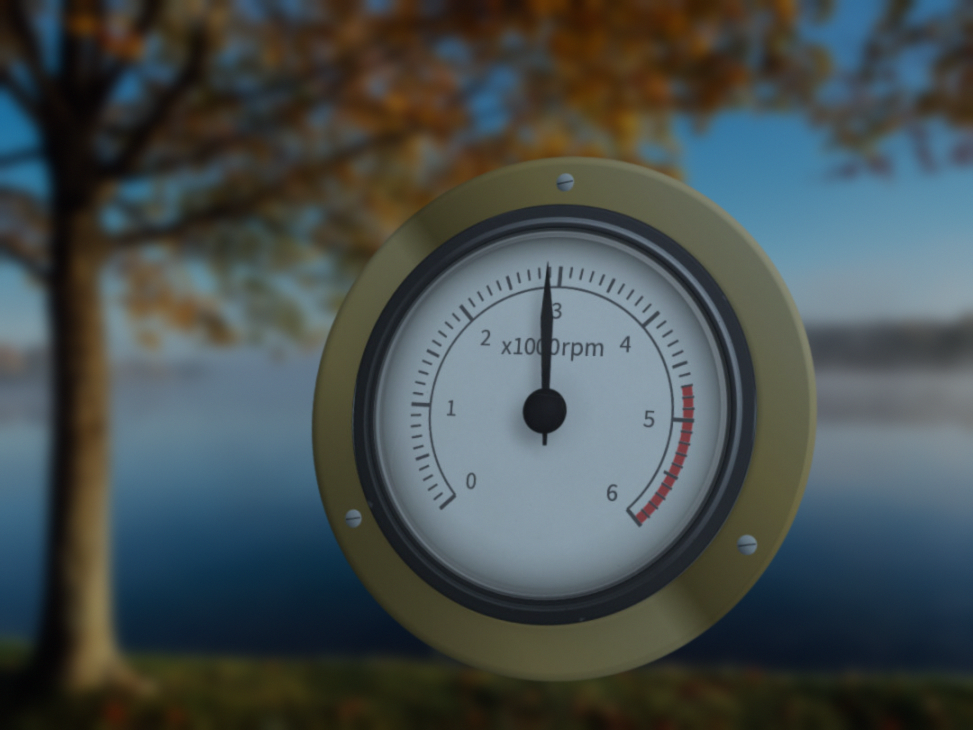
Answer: 2900,rpm
